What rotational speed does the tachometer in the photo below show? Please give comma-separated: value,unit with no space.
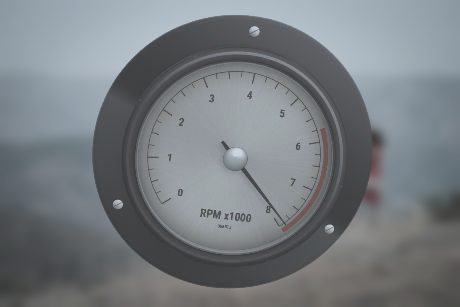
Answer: 7875,rpm
